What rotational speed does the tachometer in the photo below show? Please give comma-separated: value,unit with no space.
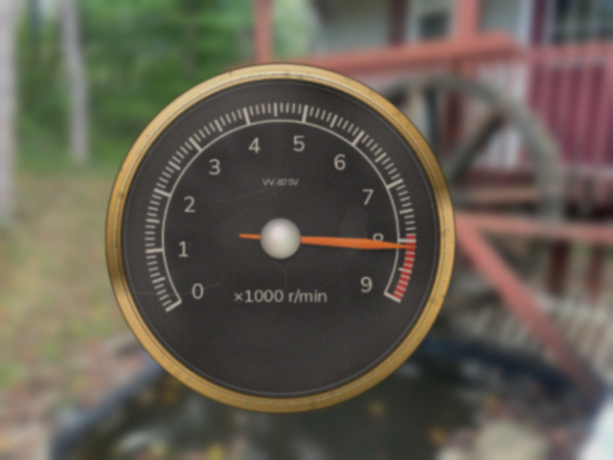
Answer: 8100,rpm
